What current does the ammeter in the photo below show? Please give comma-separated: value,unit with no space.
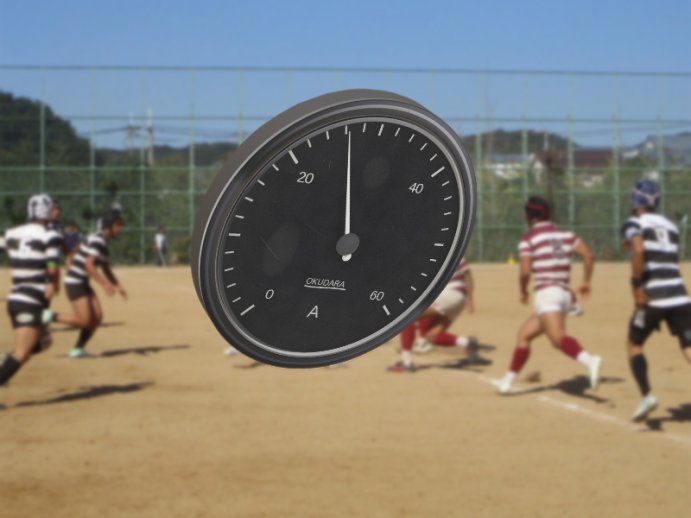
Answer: 26,A
